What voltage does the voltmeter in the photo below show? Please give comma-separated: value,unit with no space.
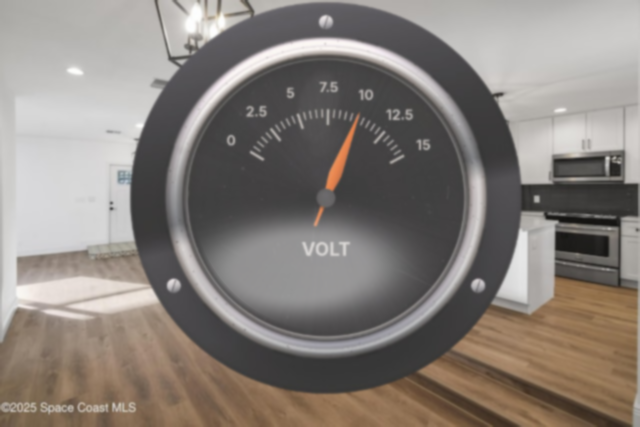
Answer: 10,V
